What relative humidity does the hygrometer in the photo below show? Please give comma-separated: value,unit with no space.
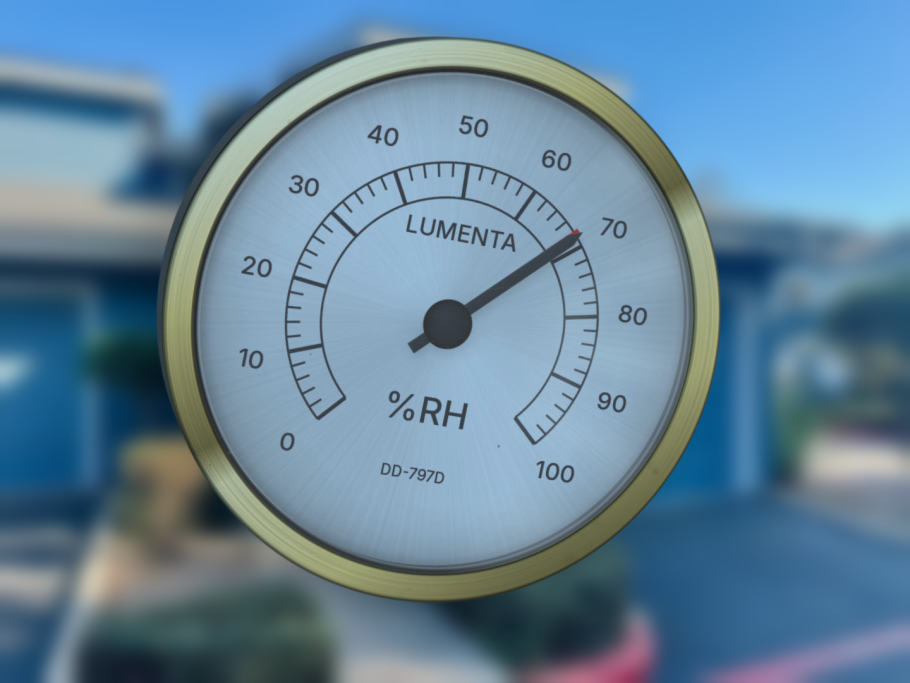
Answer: 68,%
